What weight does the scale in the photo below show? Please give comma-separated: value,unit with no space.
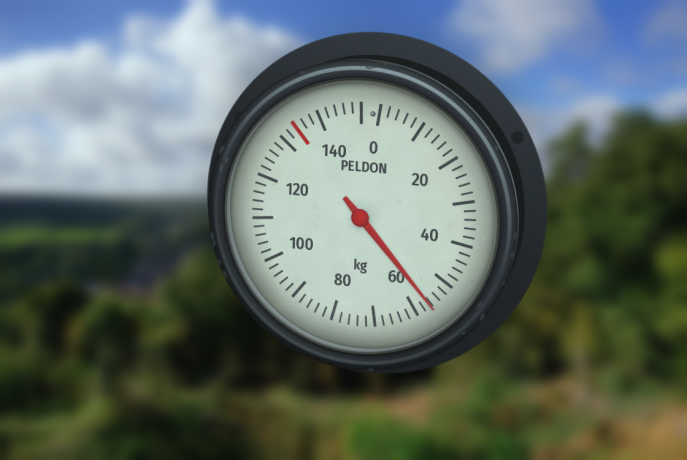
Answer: 56,kg
